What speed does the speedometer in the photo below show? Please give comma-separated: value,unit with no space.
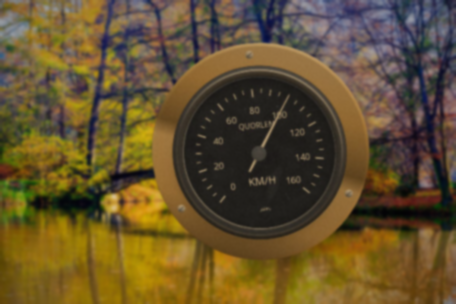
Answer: 100,km/h
